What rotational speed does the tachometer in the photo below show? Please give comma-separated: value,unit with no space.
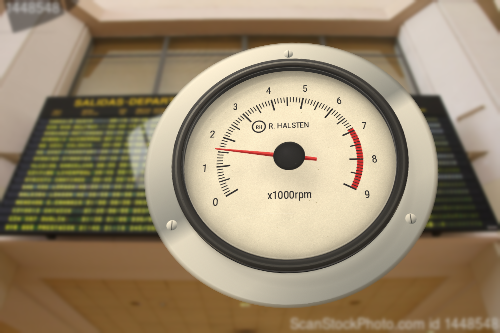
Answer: 1500,rpm
